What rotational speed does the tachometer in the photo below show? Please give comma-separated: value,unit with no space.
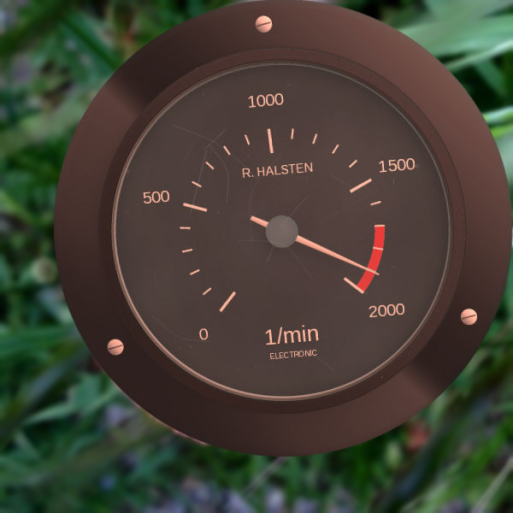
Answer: 1900,rpm
